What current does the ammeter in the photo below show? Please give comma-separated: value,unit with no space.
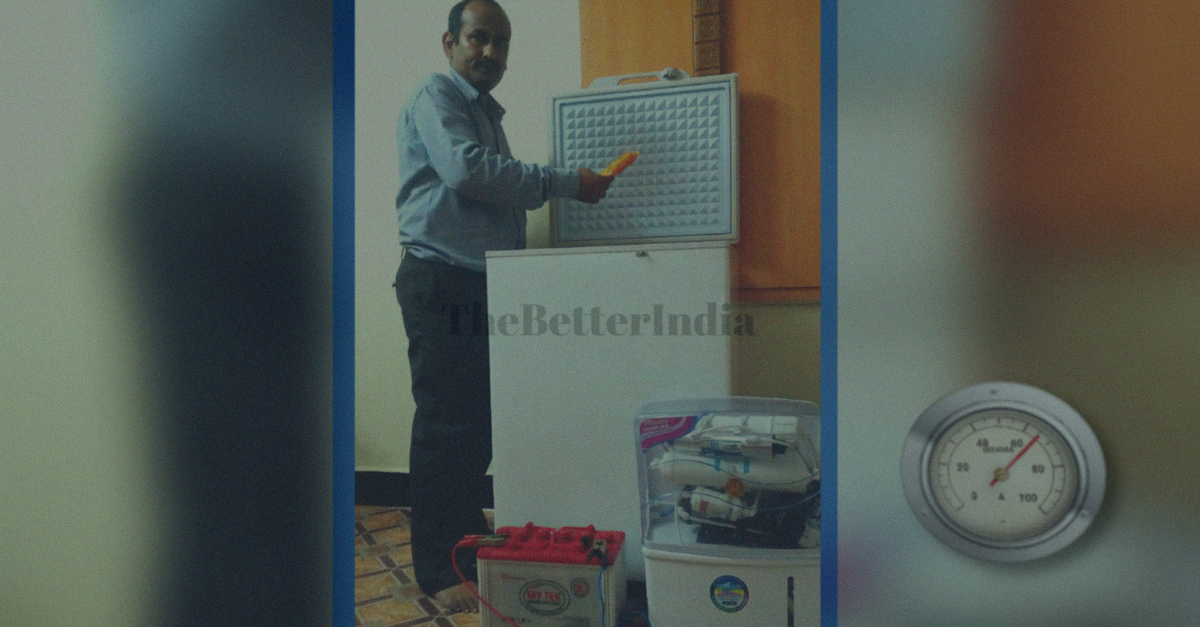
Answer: 65,A
